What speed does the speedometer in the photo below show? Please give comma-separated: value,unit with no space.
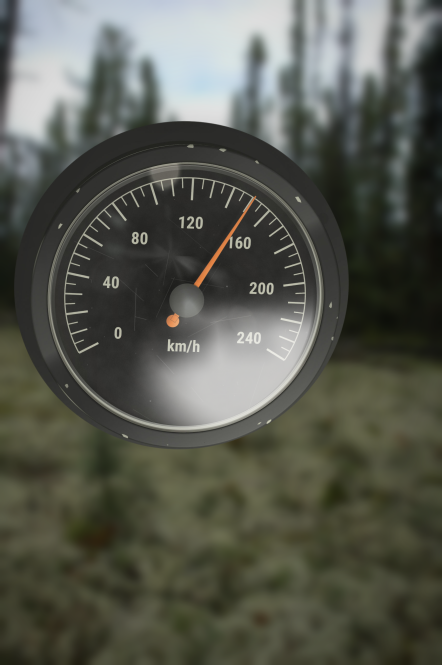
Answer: 150,km/h
